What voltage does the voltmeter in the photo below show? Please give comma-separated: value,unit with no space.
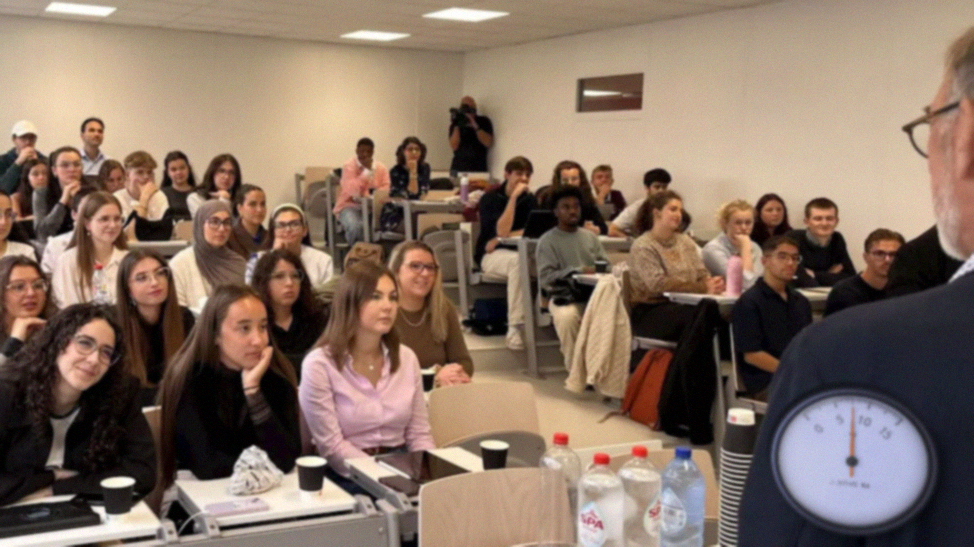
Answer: 7.5,V
